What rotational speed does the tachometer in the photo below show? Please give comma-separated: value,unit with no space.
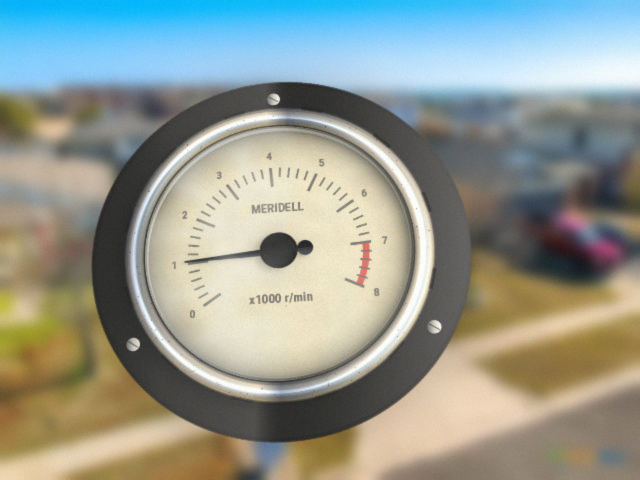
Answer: 1000,rpm
